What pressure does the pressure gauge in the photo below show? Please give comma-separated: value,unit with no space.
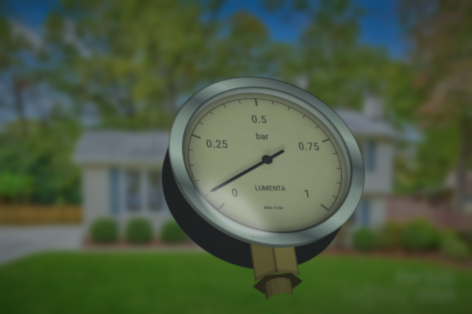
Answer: 0.05,bar
